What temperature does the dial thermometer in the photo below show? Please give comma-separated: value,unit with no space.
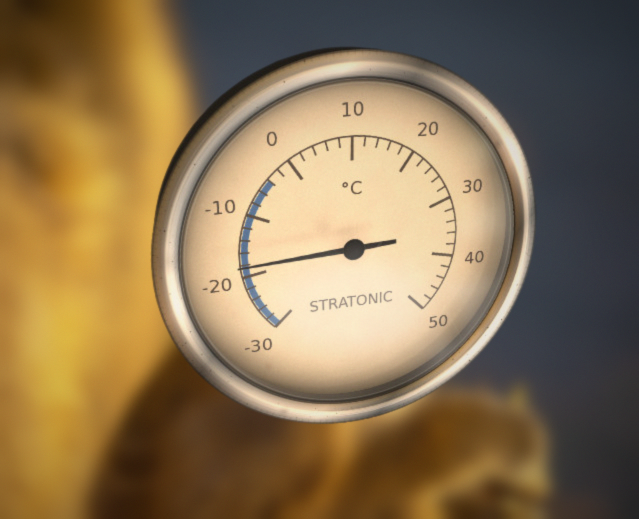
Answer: -18,°C
